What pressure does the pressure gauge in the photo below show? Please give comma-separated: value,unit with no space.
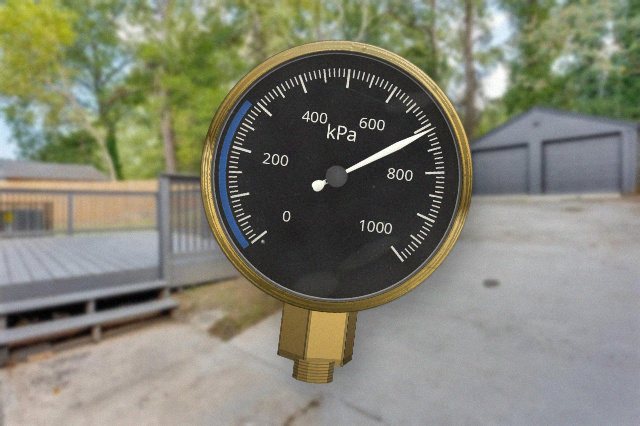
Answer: 710,kPa
